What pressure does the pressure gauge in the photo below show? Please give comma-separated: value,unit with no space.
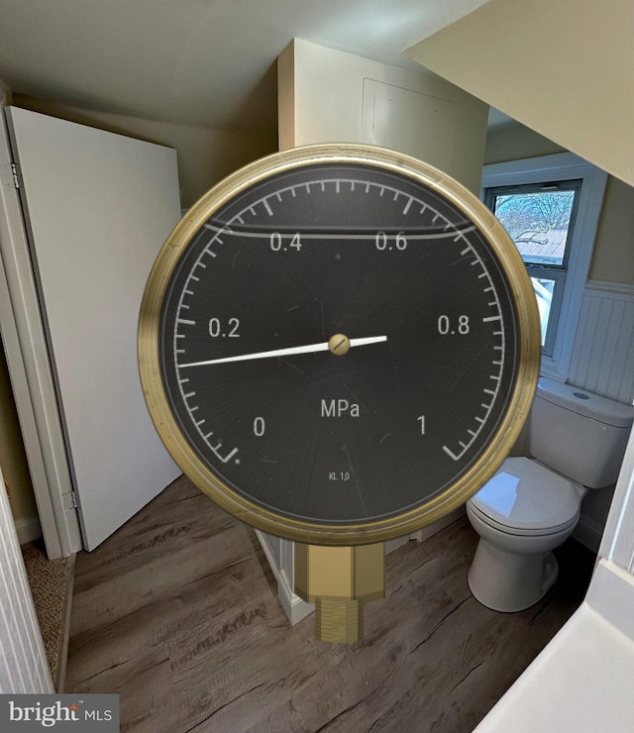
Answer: 0.14,MPa
